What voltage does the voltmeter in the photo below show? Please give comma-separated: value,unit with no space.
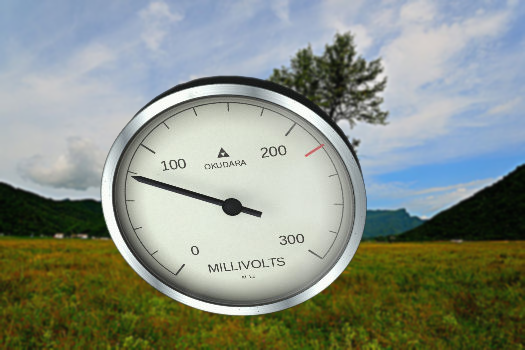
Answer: 80,mV
